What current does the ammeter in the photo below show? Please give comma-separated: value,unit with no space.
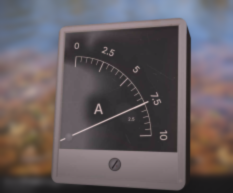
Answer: 7.5,A
